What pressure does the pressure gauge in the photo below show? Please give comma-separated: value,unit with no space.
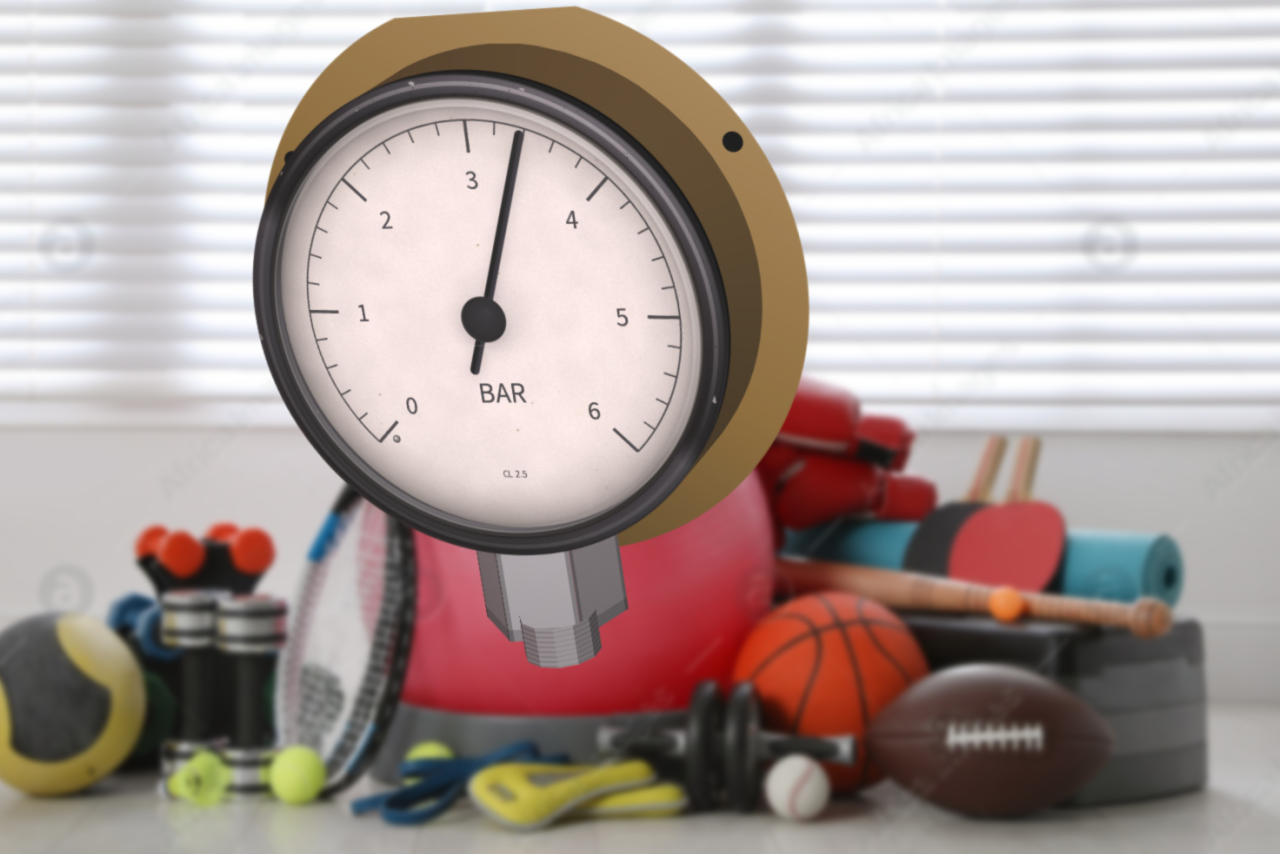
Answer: 3.4,bar
